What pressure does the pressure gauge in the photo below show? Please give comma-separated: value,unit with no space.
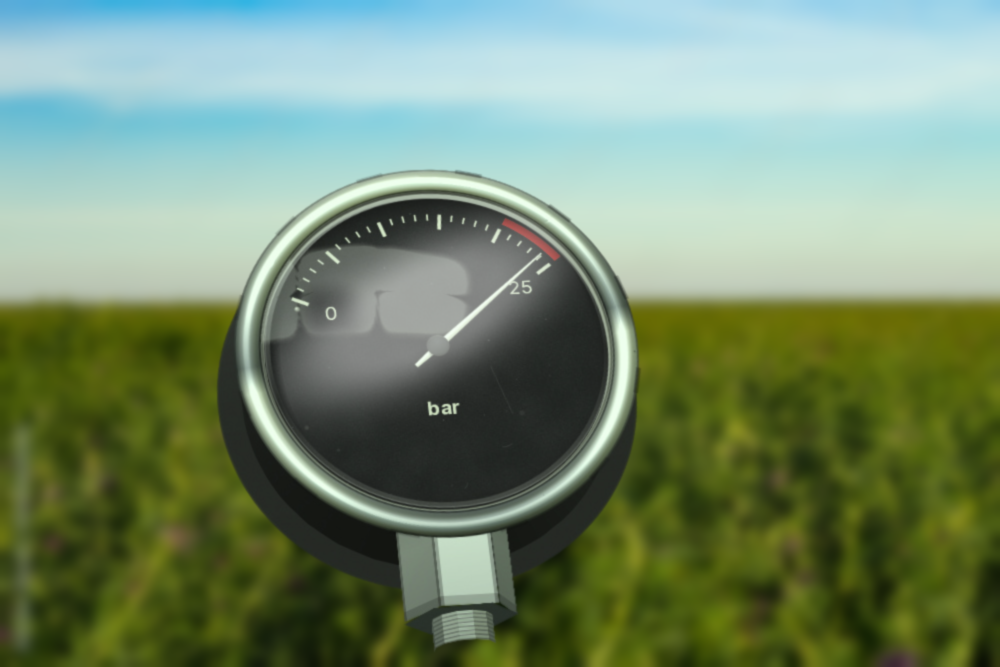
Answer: 24,bar
